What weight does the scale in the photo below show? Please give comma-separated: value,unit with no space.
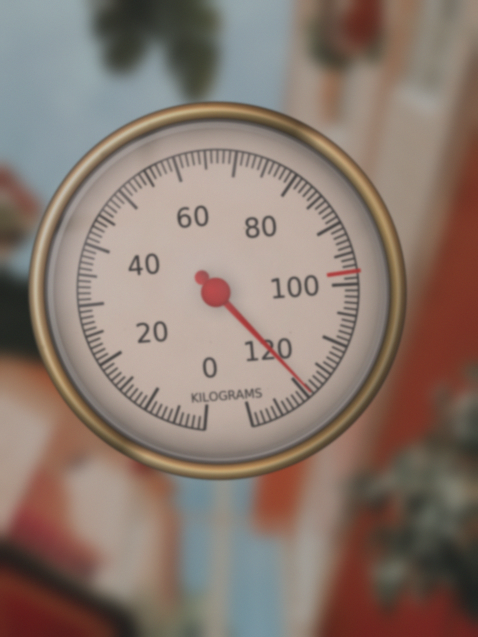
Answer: 119,kg
